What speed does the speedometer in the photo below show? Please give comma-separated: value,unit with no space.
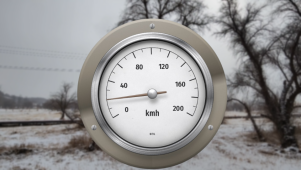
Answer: 20,km/h
